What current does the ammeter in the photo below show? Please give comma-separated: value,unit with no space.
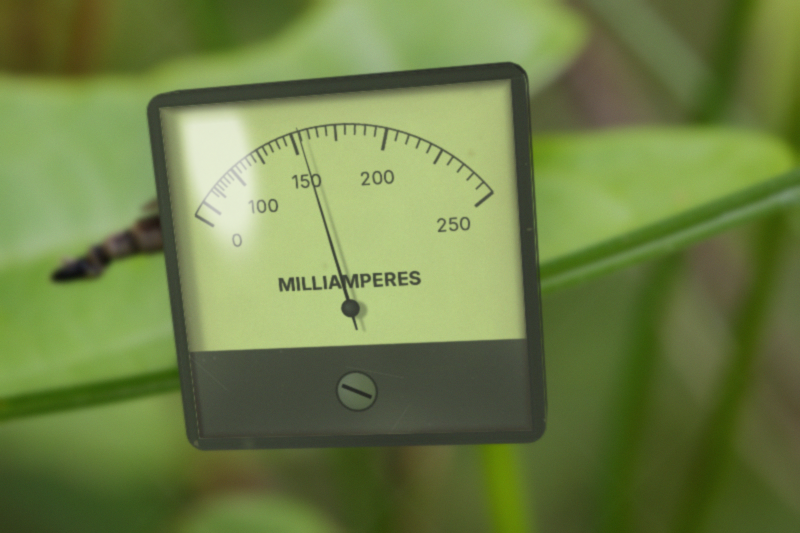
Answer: 155,mA
